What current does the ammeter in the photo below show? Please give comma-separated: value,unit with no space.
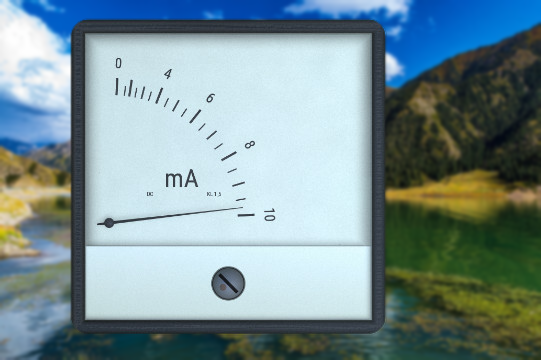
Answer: 9.75,mA
